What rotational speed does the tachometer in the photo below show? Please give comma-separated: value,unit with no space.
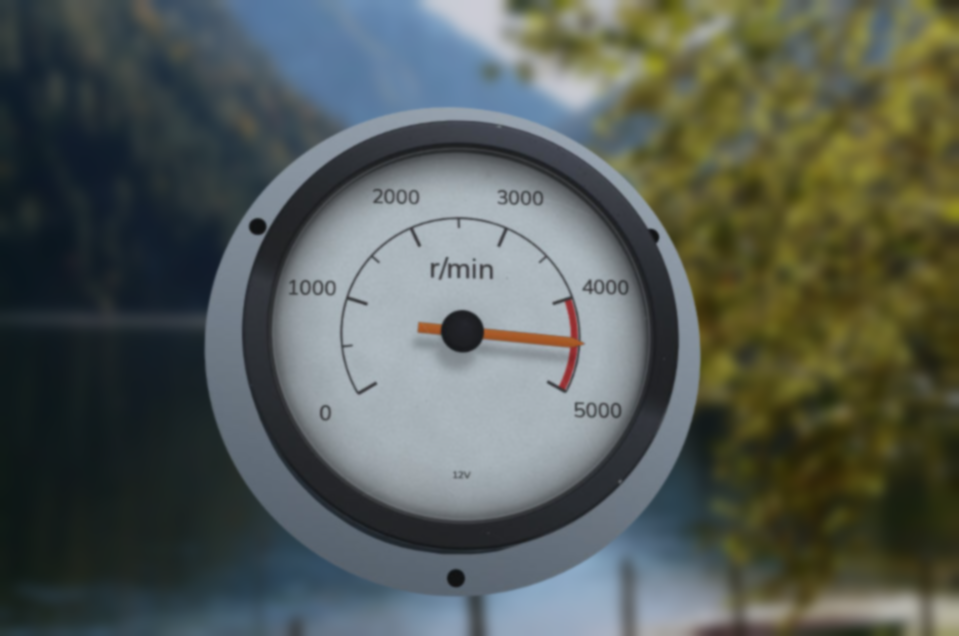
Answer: 4500,rpm
